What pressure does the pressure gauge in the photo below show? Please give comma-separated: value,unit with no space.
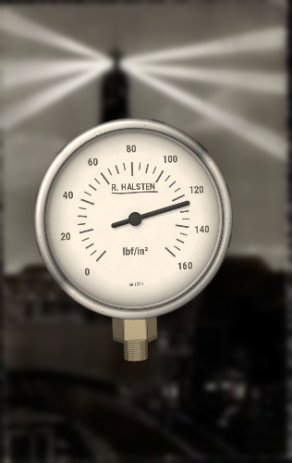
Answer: 125,psi
